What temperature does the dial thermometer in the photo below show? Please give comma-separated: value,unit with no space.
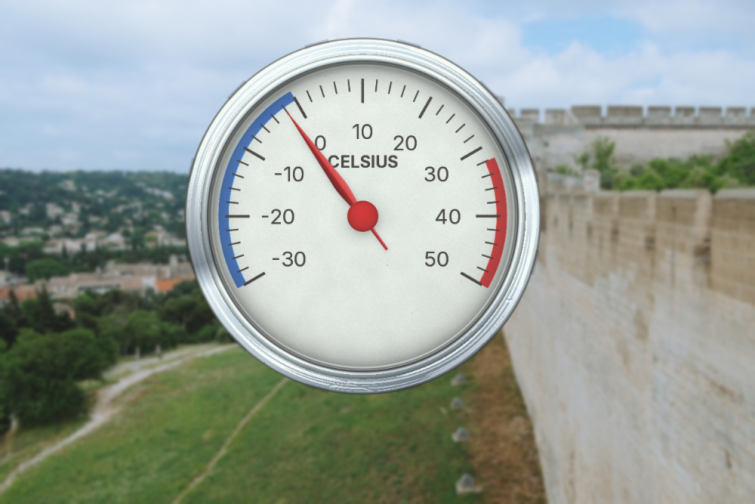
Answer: -2,°C
